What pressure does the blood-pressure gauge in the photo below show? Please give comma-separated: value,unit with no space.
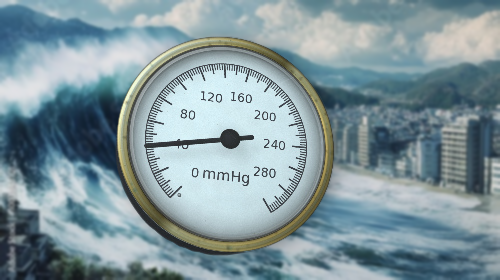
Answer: 40,mmHg
